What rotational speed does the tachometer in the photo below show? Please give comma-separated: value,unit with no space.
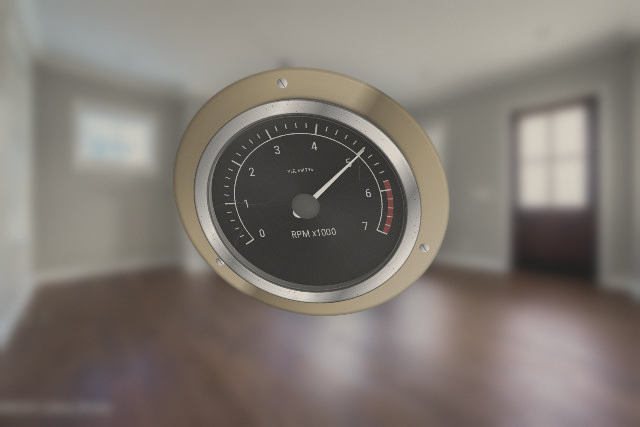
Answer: 5000,rpm
